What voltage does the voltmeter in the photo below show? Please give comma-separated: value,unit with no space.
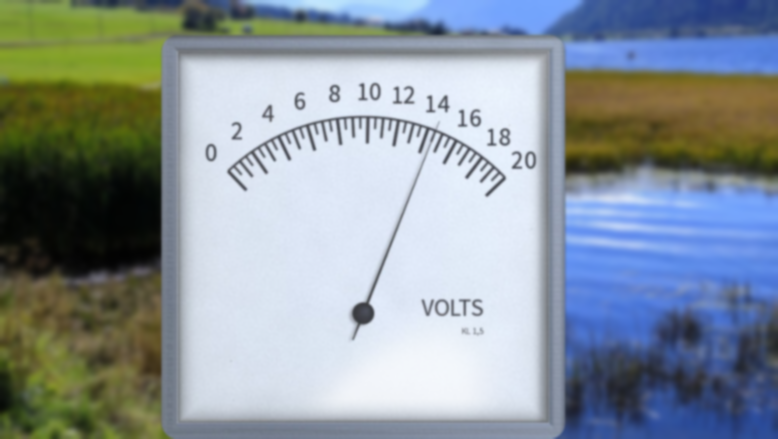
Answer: 14.5,V
